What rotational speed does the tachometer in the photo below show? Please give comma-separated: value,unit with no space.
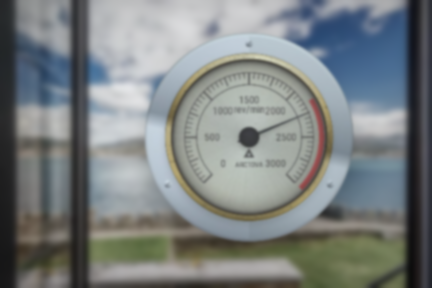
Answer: 2250,rpm
